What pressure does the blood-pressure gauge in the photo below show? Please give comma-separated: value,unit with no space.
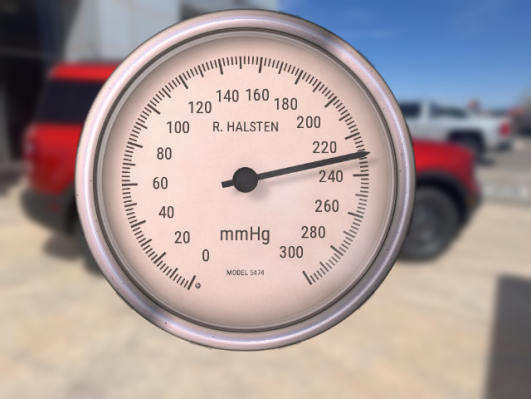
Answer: 230,mmHg
